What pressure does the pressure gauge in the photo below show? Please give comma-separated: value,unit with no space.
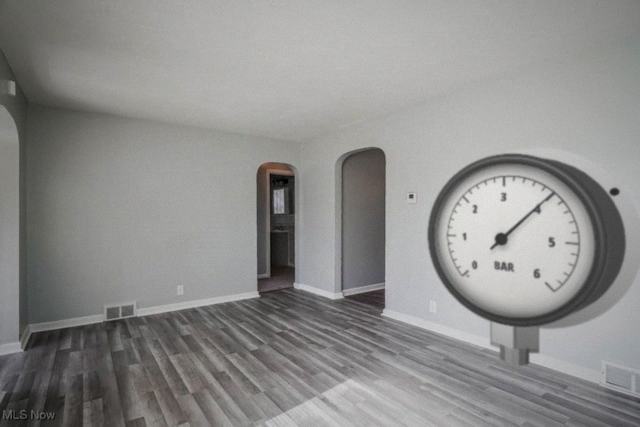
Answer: 4,bar
